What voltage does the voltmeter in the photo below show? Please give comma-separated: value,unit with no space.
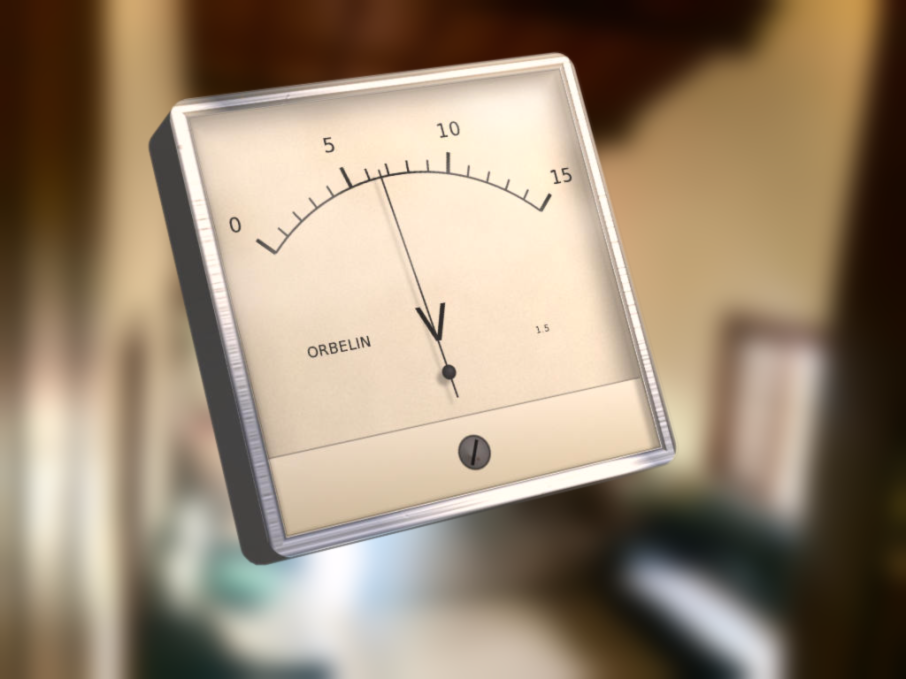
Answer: 6.5,V
